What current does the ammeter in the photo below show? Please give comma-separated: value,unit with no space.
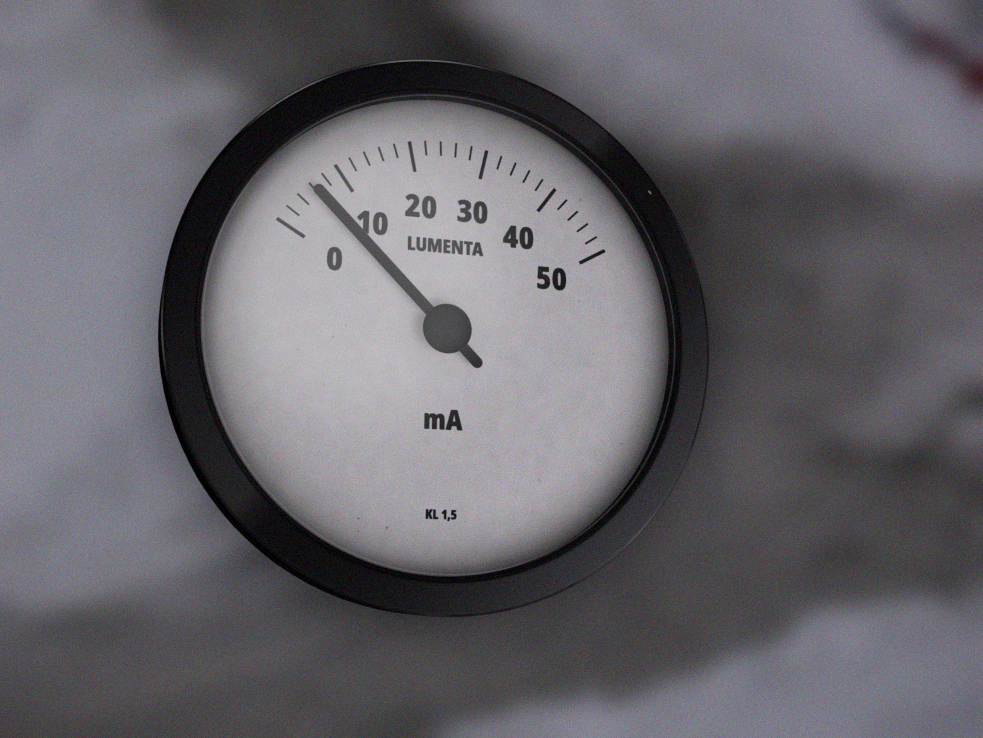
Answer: 6,mA
